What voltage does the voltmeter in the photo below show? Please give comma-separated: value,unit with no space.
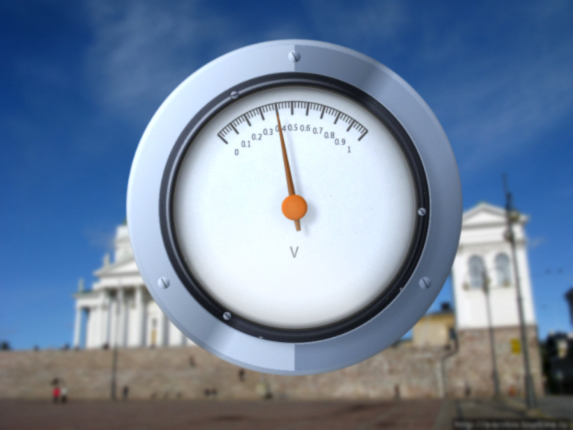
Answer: 0.4,V
